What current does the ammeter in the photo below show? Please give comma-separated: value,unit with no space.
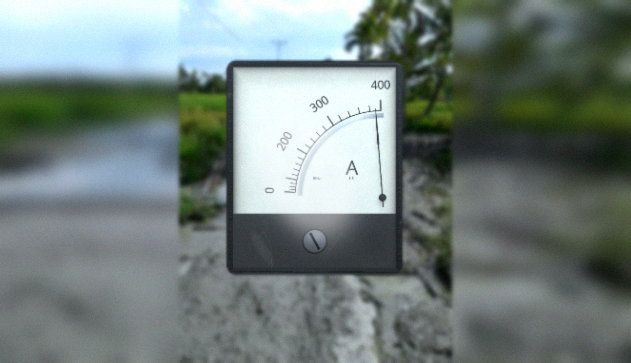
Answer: 390,A
